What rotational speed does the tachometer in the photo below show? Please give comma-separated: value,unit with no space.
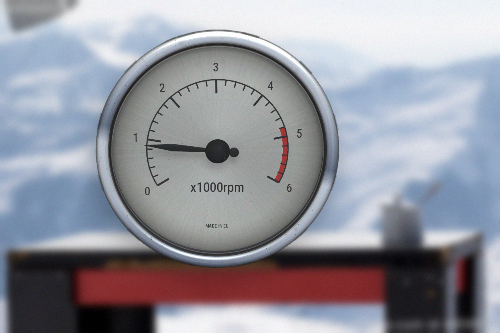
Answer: 900,rpm
